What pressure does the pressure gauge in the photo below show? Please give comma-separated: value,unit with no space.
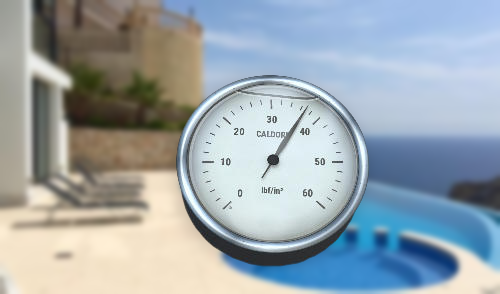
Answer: 37,psi
